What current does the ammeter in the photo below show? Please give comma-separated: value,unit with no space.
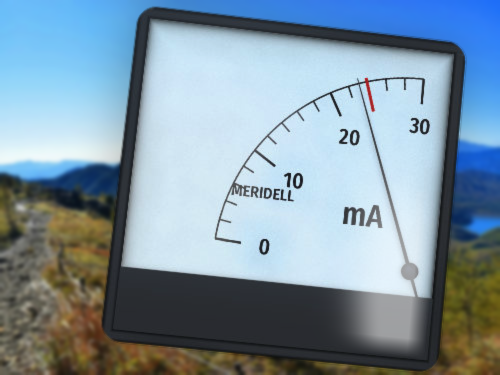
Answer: 23,mA
